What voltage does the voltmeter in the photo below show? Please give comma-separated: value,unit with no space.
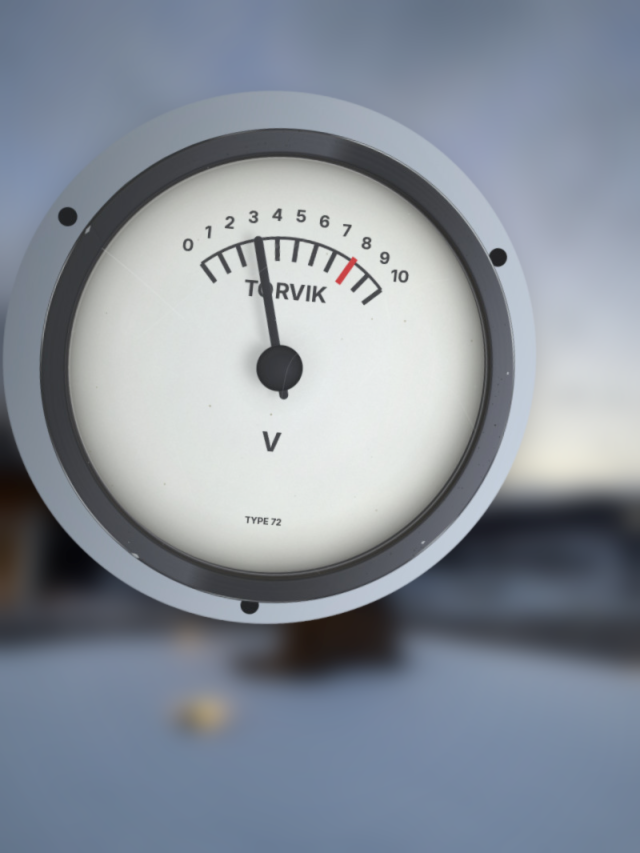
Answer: 3,V
